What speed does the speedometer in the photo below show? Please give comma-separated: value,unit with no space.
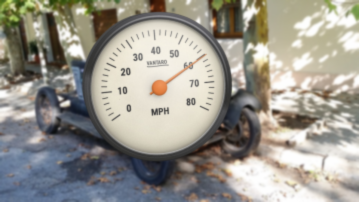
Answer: 60,mph
